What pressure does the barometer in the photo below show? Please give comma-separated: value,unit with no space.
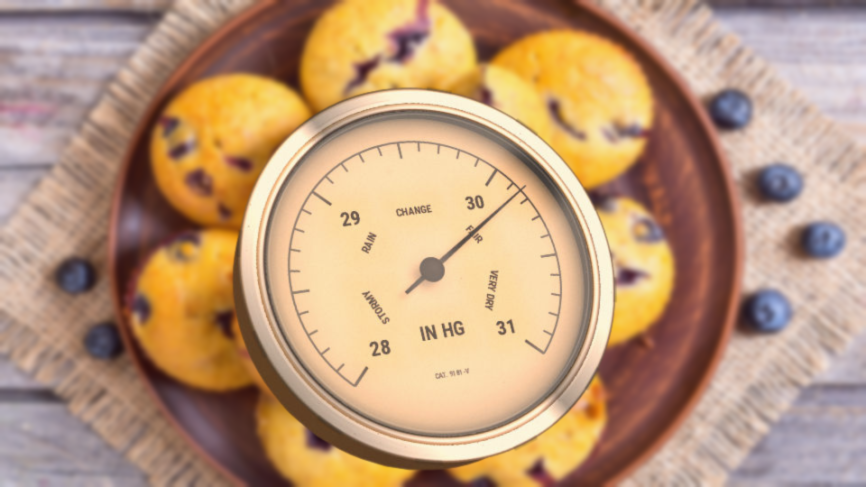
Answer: 30.15,inHg
